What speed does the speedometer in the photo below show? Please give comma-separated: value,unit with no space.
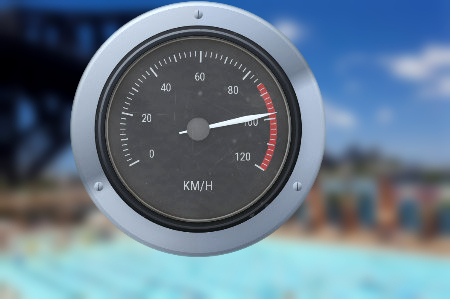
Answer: 98,km/h
